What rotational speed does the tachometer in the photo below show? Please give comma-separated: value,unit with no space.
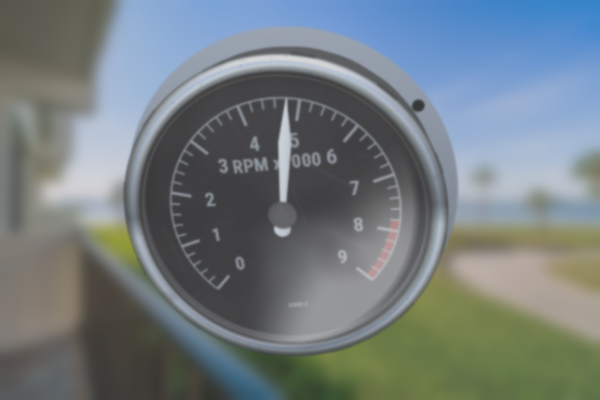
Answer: 4800,rpm
